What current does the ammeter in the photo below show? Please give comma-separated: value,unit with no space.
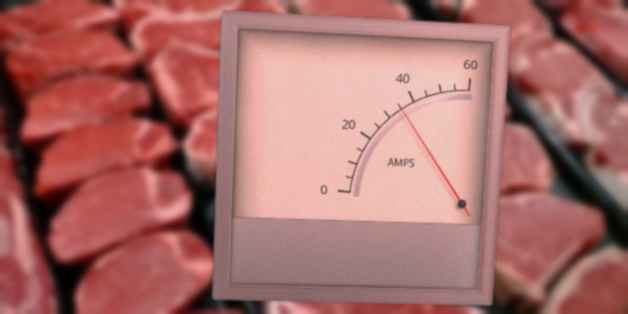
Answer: 35,A
